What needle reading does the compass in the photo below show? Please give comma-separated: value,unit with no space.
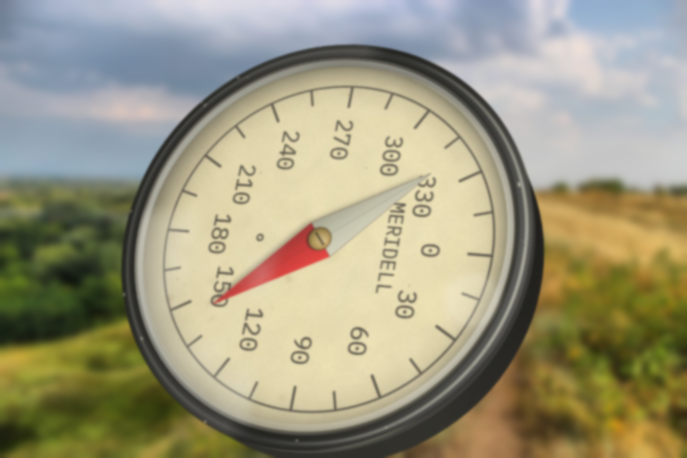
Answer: 142.5,°
